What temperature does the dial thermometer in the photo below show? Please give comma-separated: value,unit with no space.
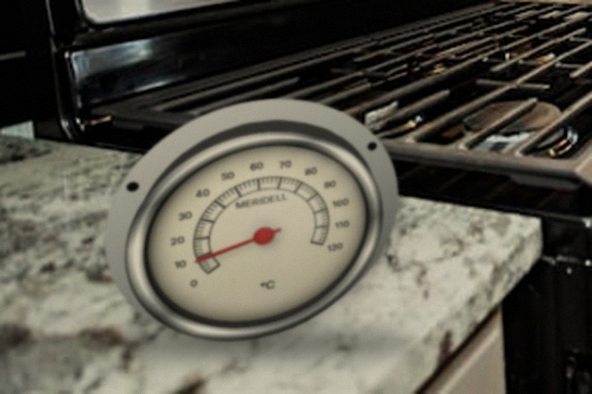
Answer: 10,°C
